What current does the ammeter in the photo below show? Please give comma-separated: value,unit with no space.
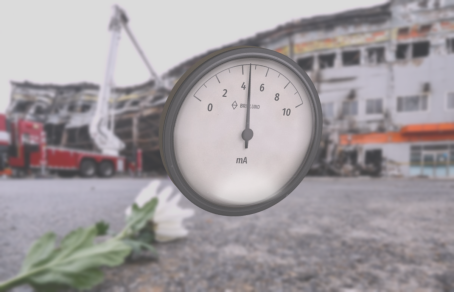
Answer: 4.5,mA
